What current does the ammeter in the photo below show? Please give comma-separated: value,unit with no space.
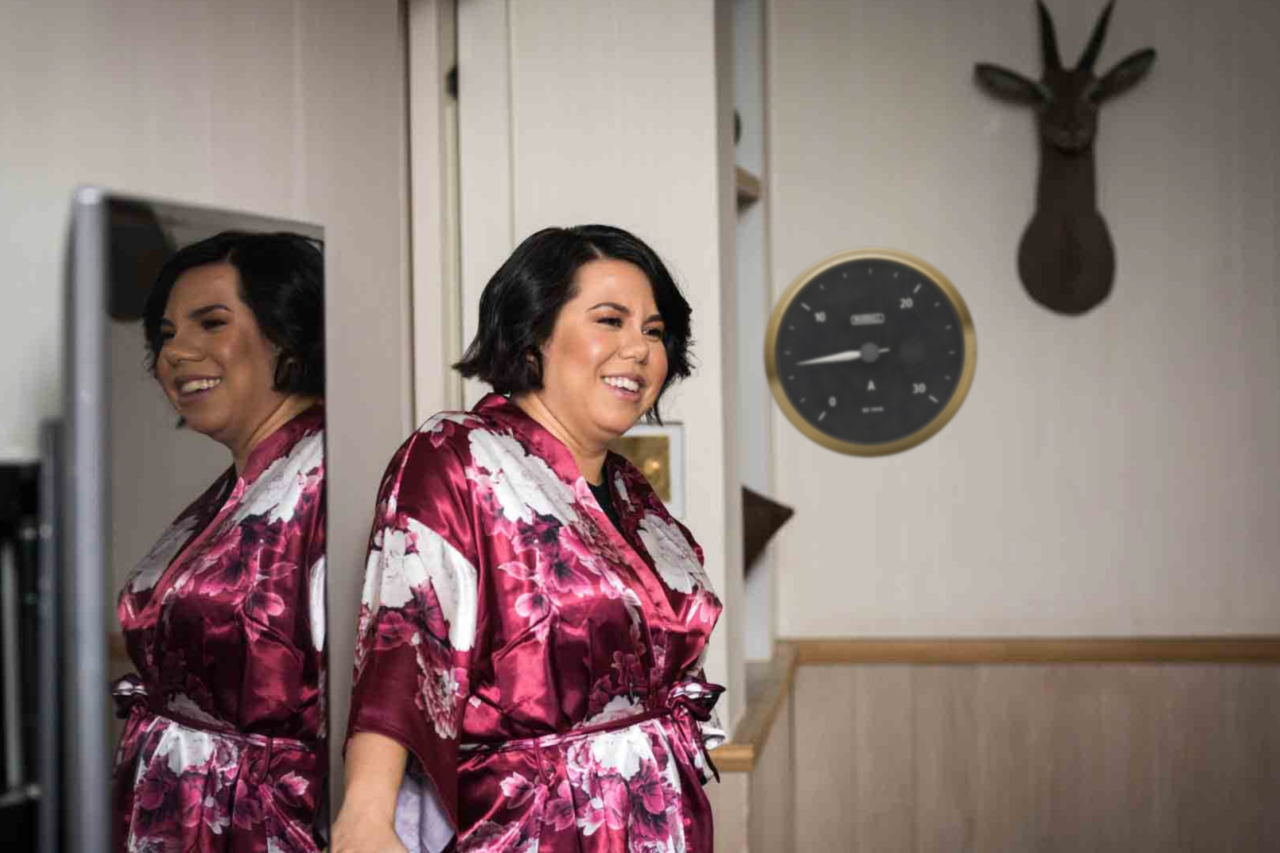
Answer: 5,A
